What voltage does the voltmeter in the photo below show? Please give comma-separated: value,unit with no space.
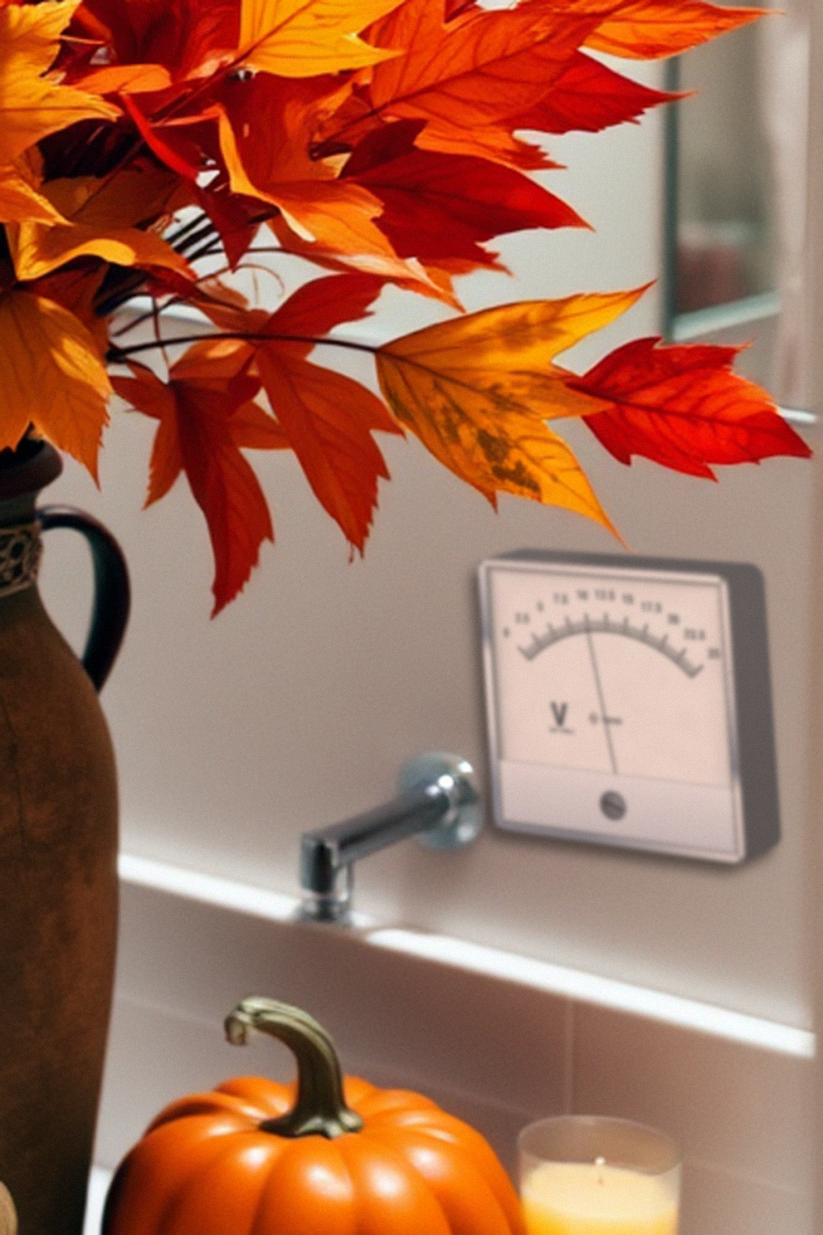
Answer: 10,V
